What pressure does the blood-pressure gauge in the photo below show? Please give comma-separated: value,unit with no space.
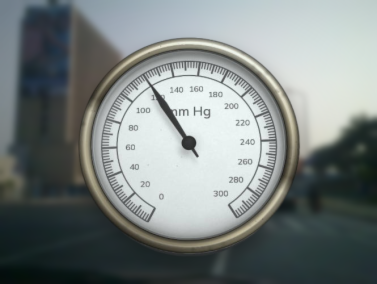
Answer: 120,mmHg
